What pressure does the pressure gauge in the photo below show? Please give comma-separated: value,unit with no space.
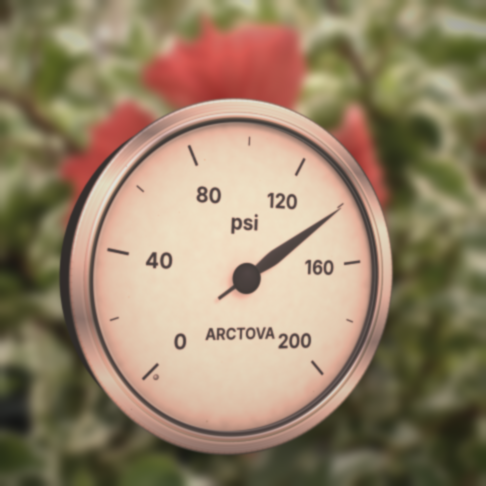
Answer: 140,psi
